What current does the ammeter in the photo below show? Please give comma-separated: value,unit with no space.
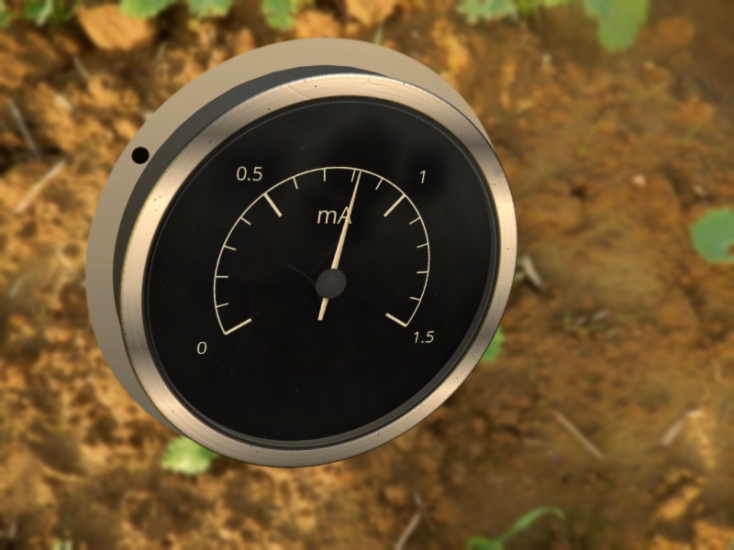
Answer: 0.8,mA
